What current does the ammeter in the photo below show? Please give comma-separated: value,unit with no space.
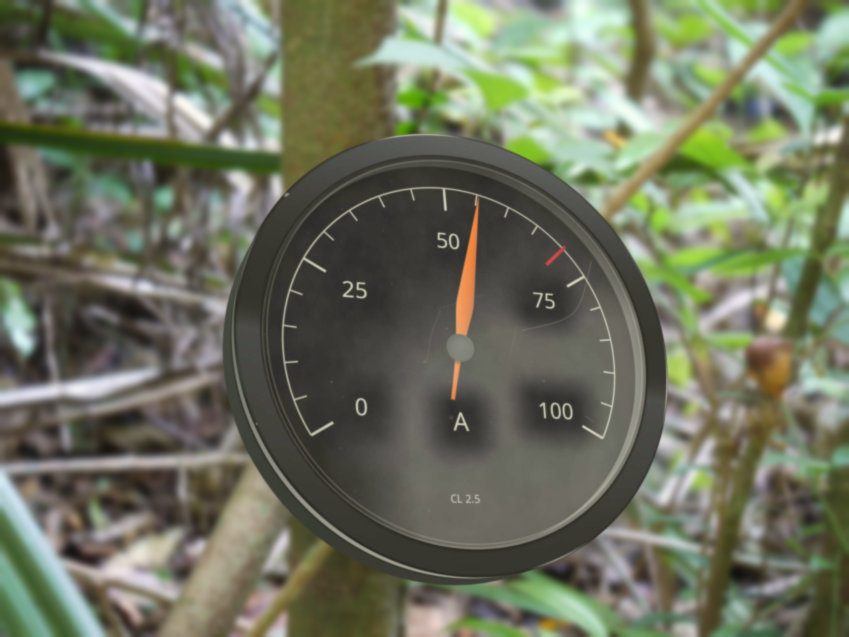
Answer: 55,A
